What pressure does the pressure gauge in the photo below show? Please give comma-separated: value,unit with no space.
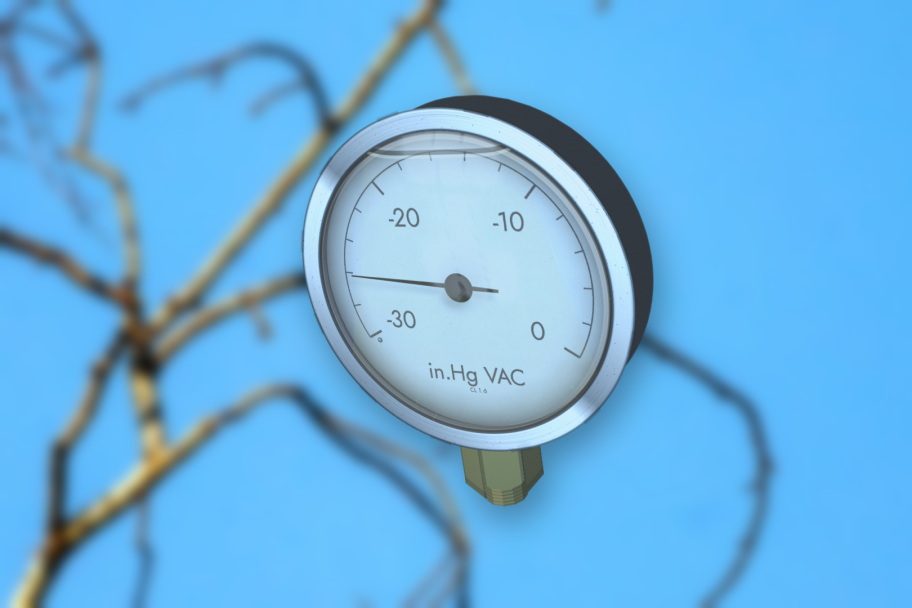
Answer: -26,inHg
